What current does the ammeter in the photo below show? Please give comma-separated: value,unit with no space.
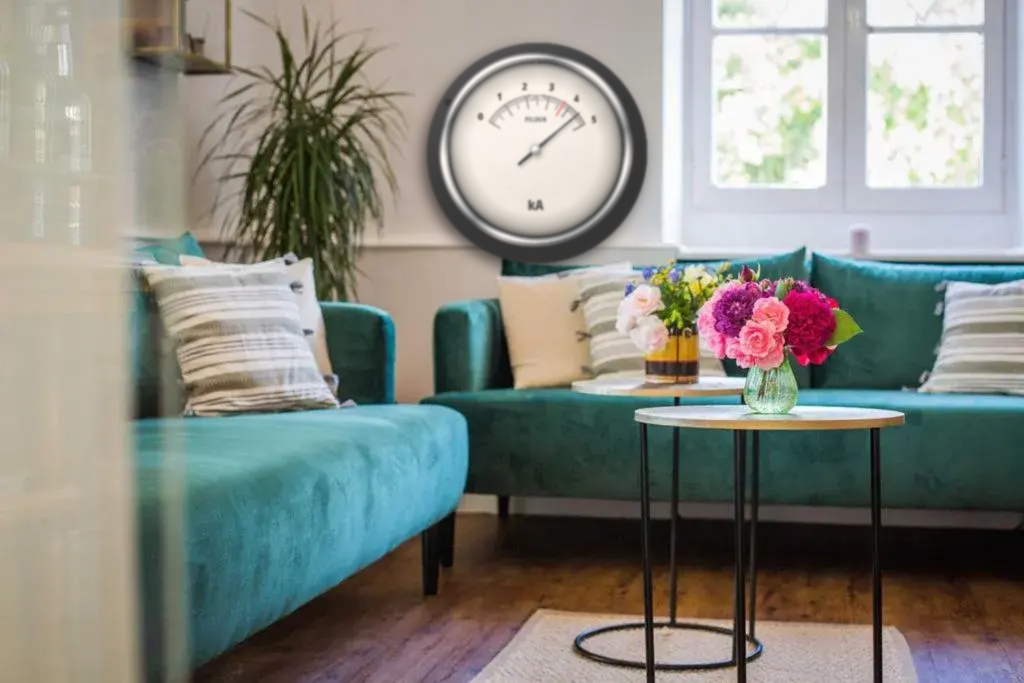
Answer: 4.5,kA
